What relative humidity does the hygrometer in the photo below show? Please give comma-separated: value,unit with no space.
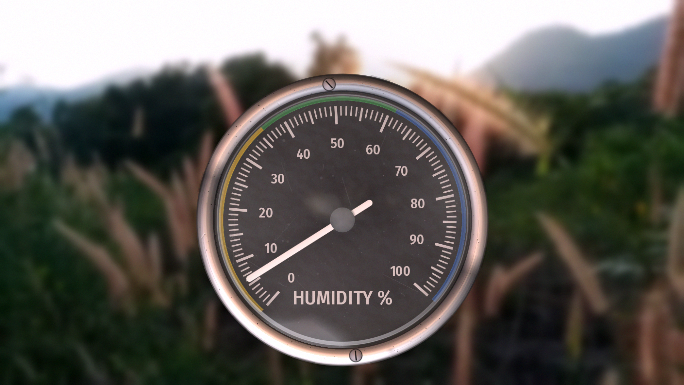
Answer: 6,%
